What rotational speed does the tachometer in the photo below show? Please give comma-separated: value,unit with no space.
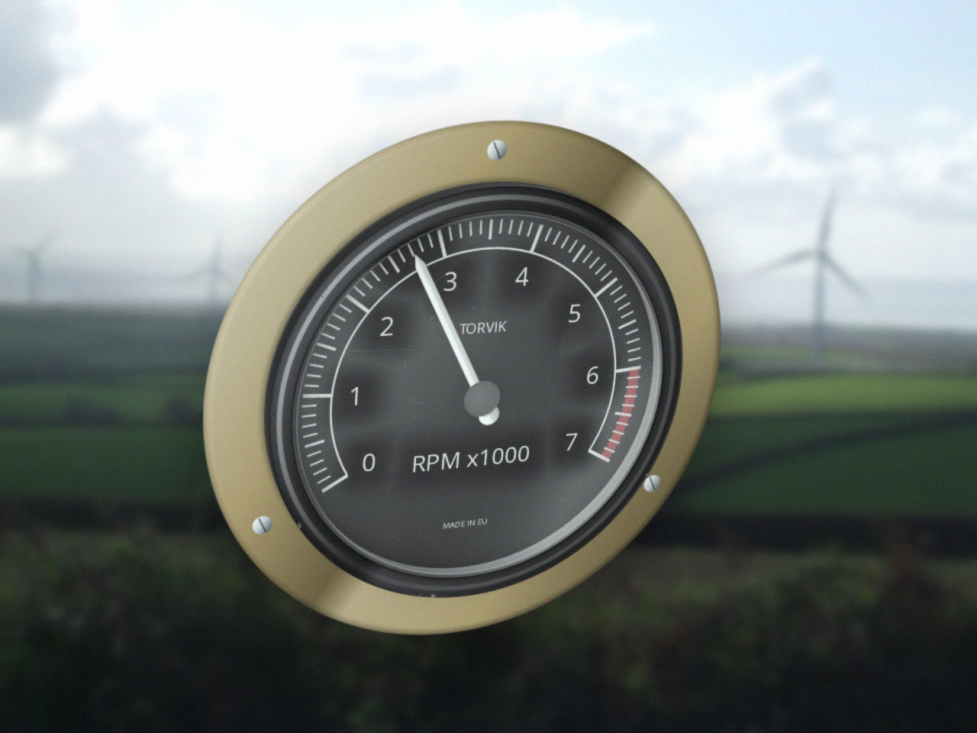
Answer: 2700,rpm
